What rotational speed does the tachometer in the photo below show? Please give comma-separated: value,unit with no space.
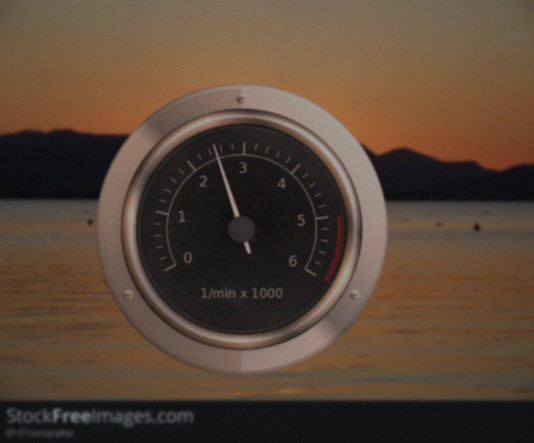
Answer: 2500,rpm
